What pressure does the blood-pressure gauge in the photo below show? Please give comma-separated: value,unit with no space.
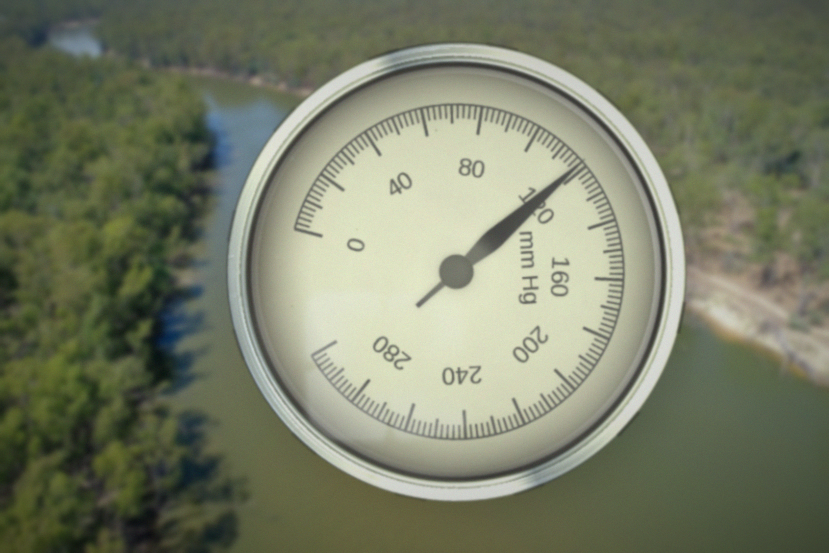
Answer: 118,mmHg
